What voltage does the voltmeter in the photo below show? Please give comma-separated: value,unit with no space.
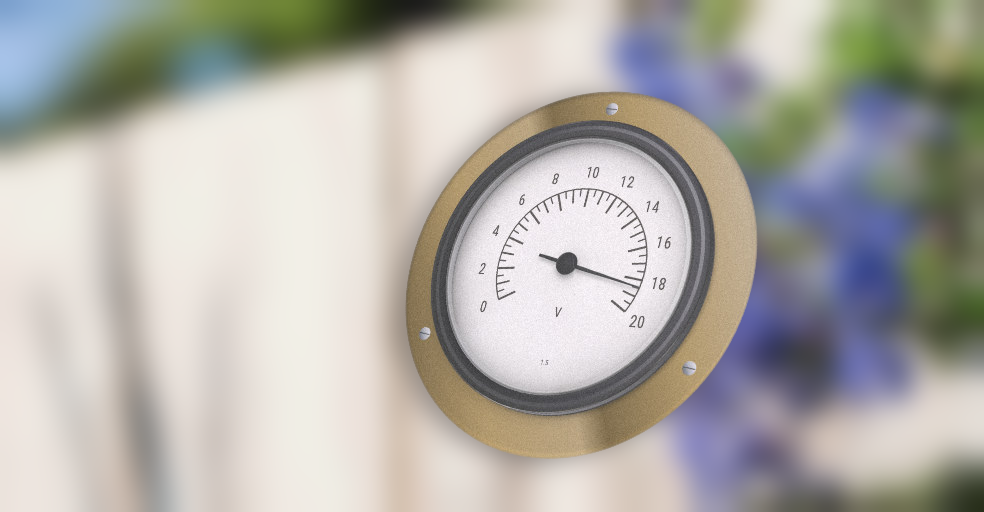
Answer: 18.5,V
